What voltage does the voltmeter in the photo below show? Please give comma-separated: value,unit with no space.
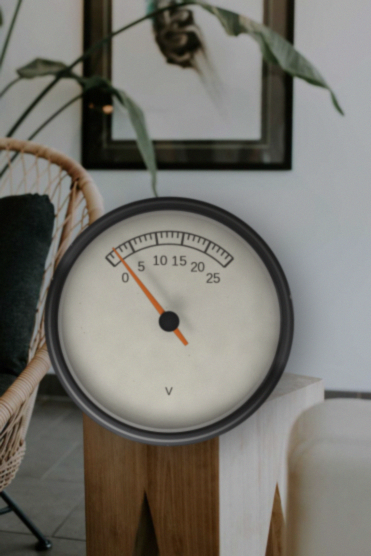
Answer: 2,V
